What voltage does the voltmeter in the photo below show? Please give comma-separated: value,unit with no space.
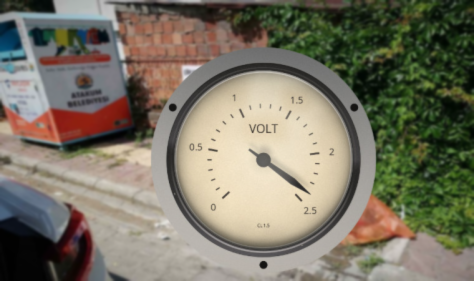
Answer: 2.4,V
